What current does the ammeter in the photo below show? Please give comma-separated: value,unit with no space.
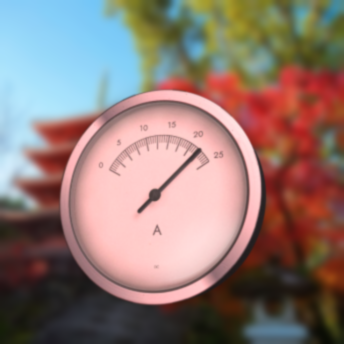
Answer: 22.5,A
